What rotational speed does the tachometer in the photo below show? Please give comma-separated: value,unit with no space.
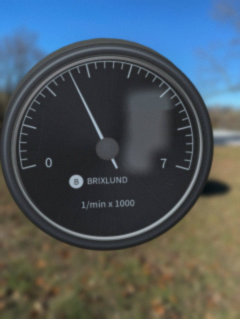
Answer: 2600,rpm
